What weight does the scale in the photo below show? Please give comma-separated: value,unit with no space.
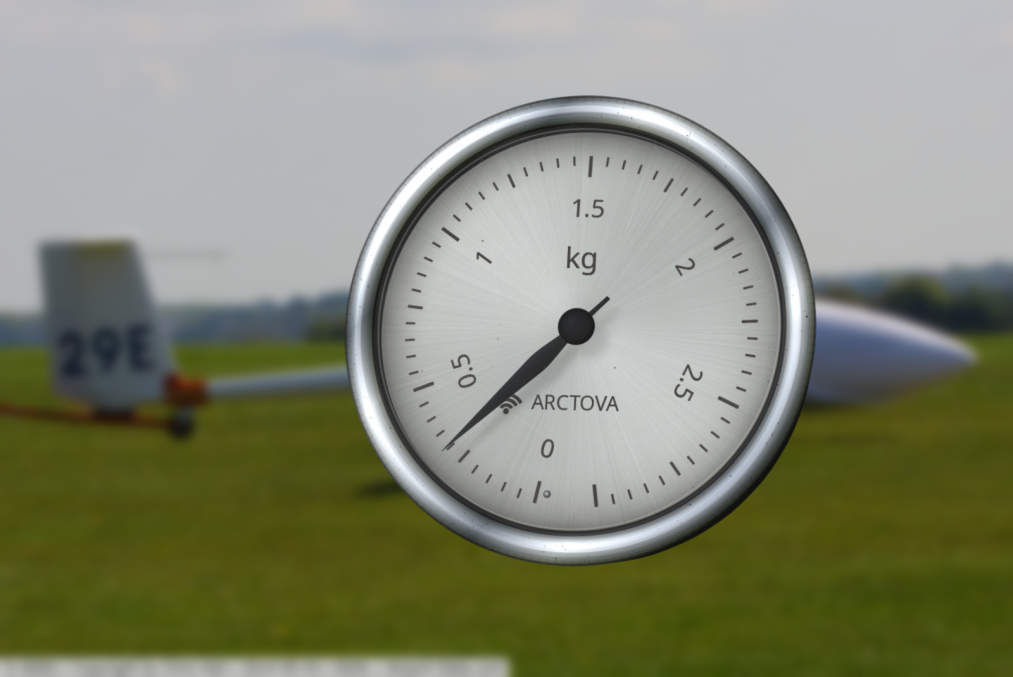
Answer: 0.3,kg
